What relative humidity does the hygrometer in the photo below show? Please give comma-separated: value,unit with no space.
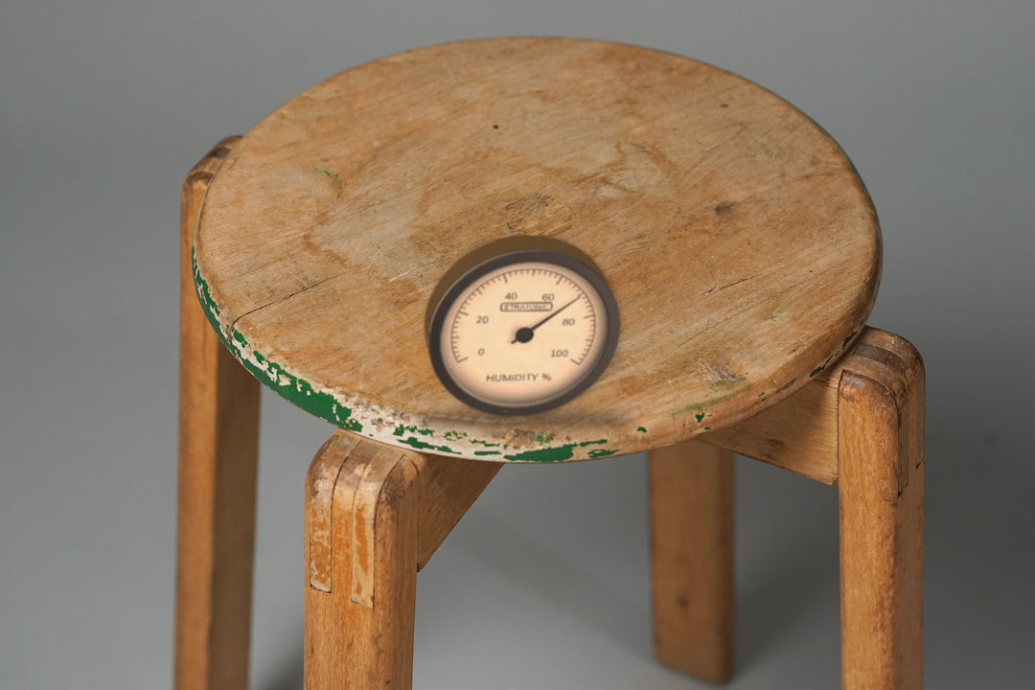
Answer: 70,%
